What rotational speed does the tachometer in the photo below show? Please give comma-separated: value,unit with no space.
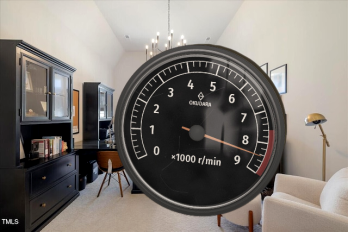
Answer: 8400,rpm
